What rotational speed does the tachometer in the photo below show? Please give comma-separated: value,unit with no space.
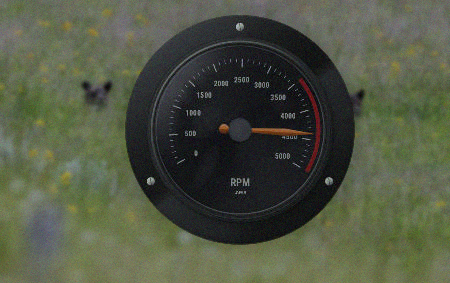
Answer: 4400,rpm
